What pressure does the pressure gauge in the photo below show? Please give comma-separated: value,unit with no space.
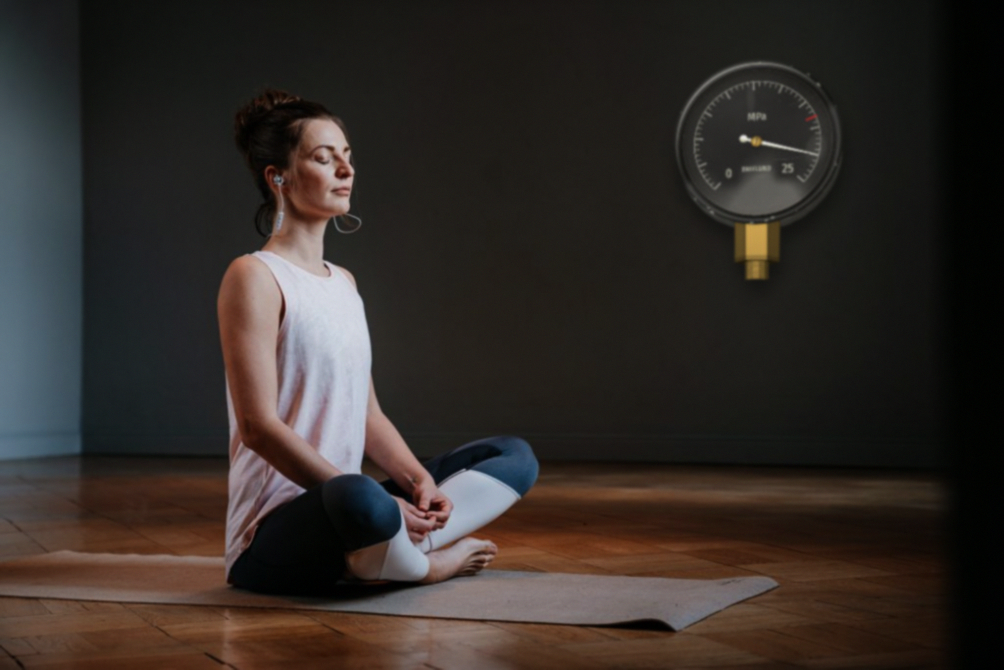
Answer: 22.5,MPa
